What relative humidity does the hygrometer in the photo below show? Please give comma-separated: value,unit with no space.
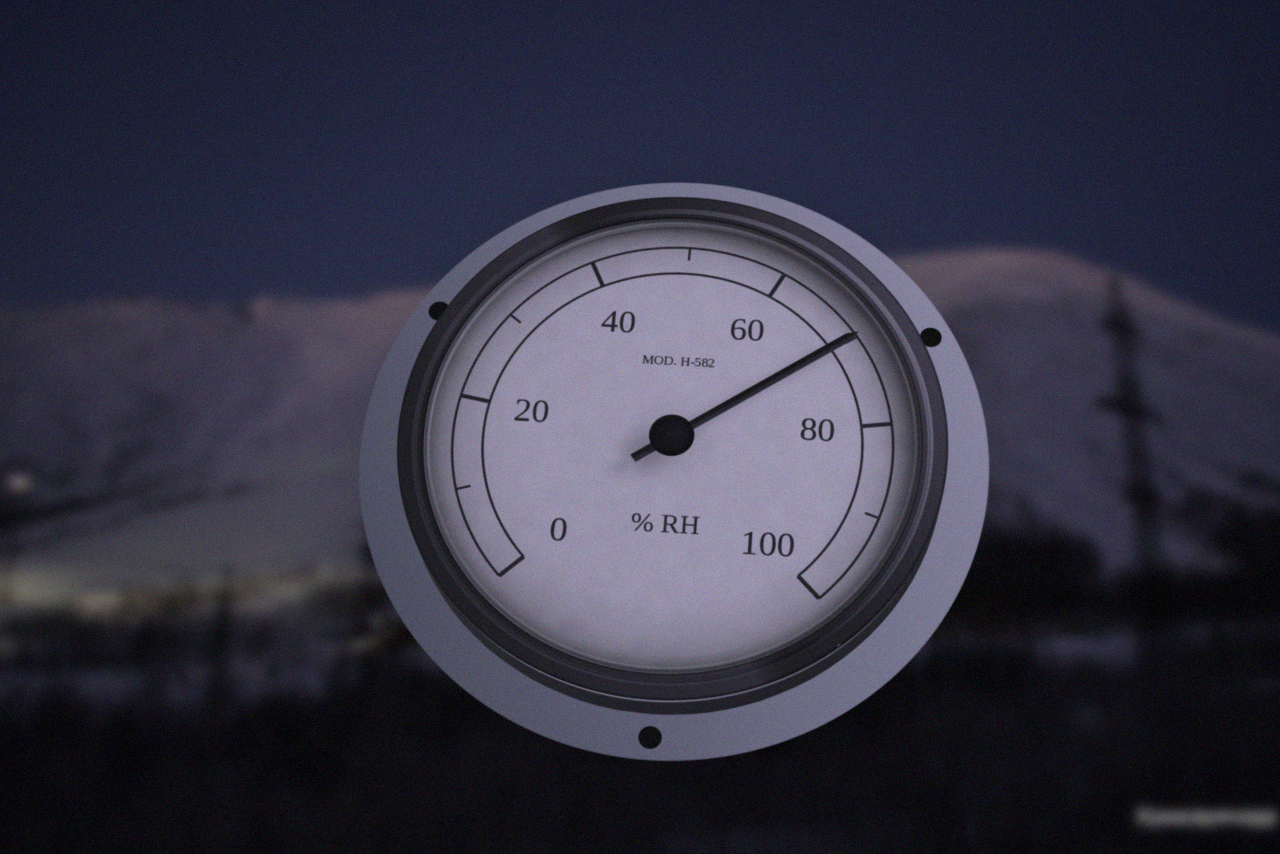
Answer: 70,%
